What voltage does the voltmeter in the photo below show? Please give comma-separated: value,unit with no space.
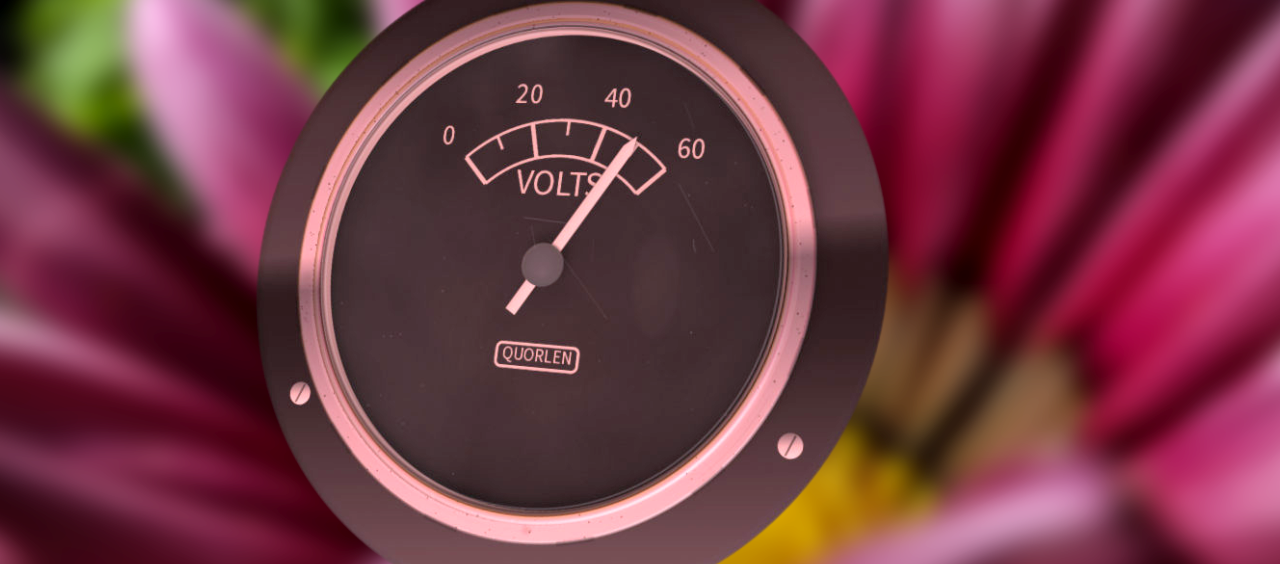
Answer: 50,V
